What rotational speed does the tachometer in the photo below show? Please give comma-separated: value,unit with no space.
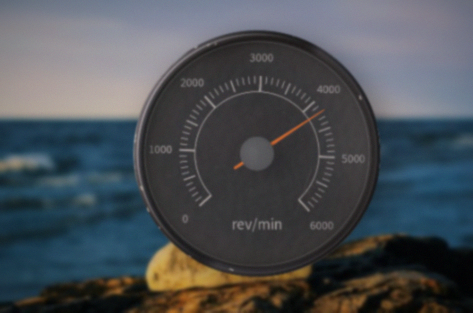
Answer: 4200,rpm
